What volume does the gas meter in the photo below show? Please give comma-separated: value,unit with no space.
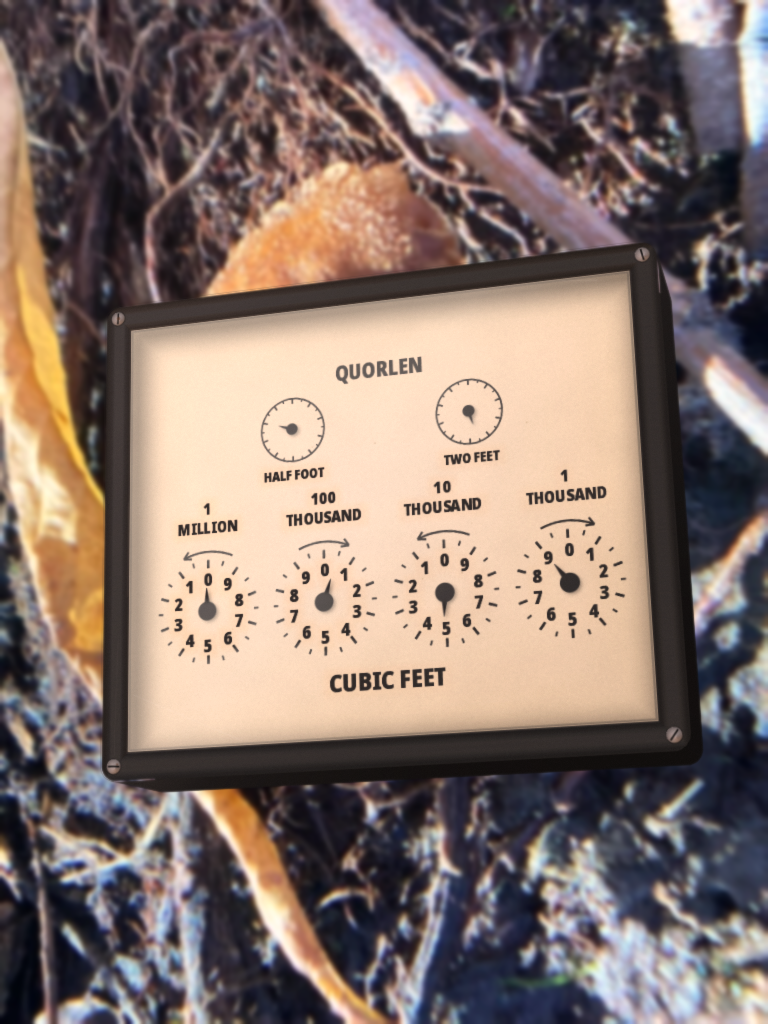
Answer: 4900,ft³
